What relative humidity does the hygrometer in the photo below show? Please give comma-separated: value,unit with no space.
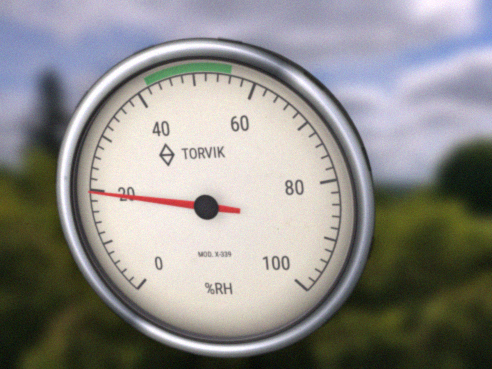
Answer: 20,%
